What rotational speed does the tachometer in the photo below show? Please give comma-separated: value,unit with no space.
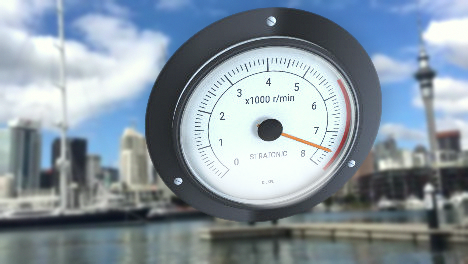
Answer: 7500,rpm
